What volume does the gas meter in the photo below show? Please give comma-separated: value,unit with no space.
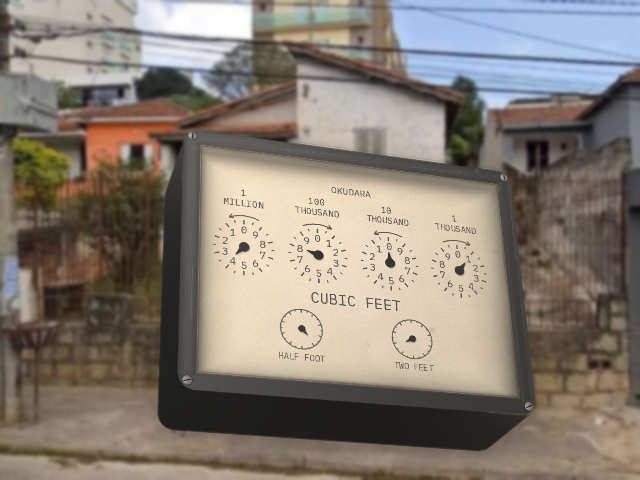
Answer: 380100,ft³
